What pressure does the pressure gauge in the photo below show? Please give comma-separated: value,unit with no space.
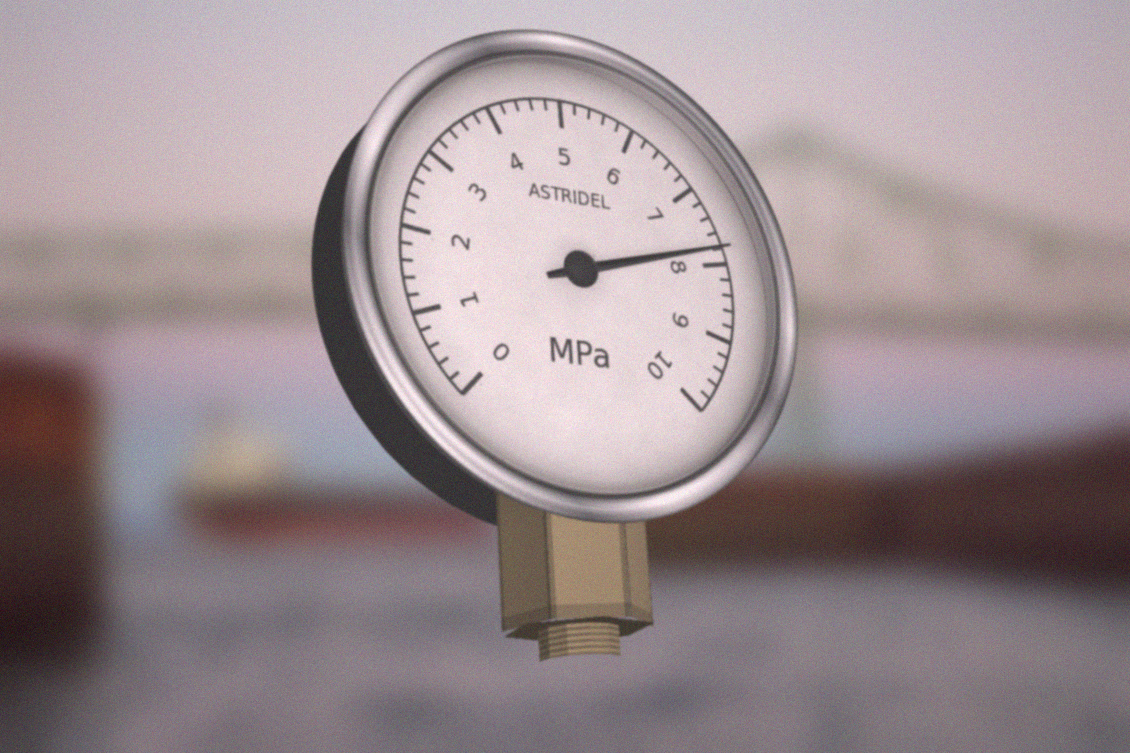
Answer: 7.8,MPa
